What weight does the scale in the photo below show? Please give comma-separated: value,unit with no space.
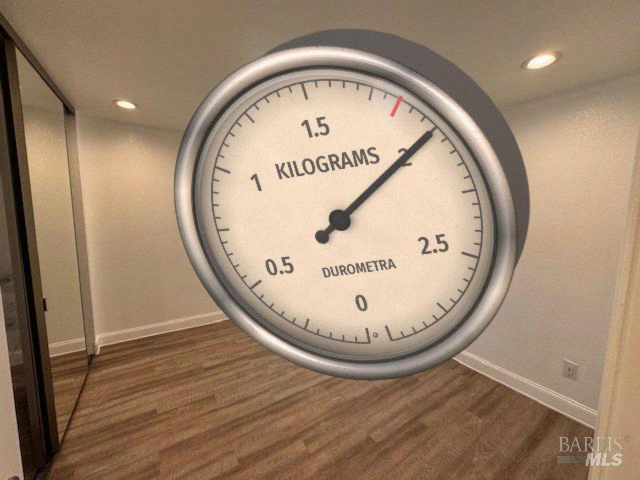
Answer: 2,kg
